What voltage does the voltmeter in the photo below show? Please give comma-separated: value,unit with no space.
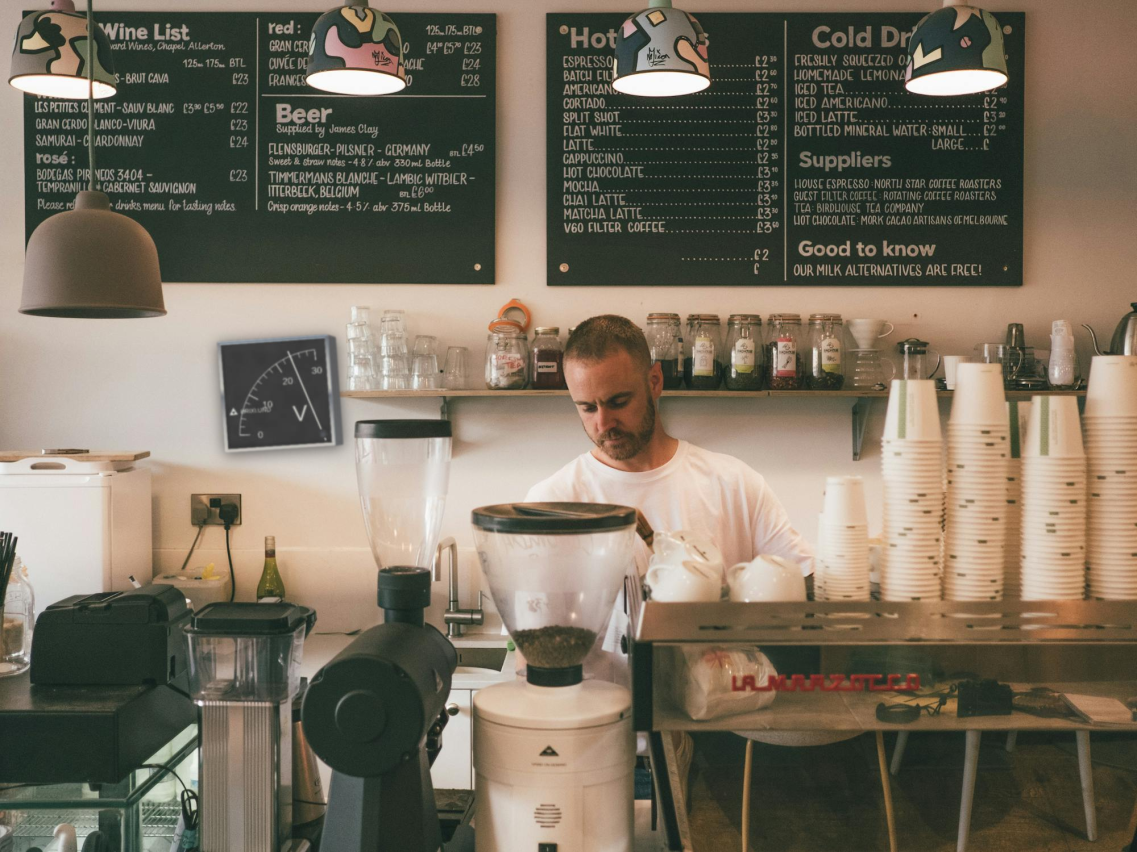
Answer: 24,V
